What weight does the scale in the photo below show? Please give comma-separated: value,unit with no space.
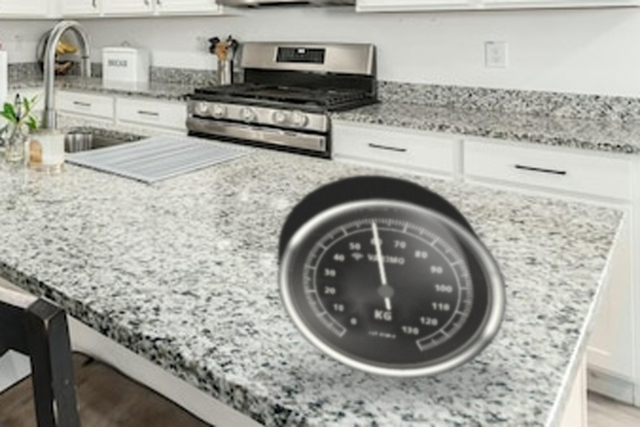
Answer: 60,kg
